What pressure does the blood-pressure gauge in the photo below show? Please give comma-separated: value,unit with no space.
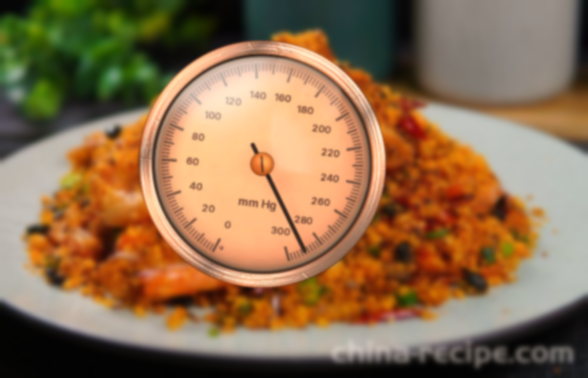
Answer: 290,mmHg
